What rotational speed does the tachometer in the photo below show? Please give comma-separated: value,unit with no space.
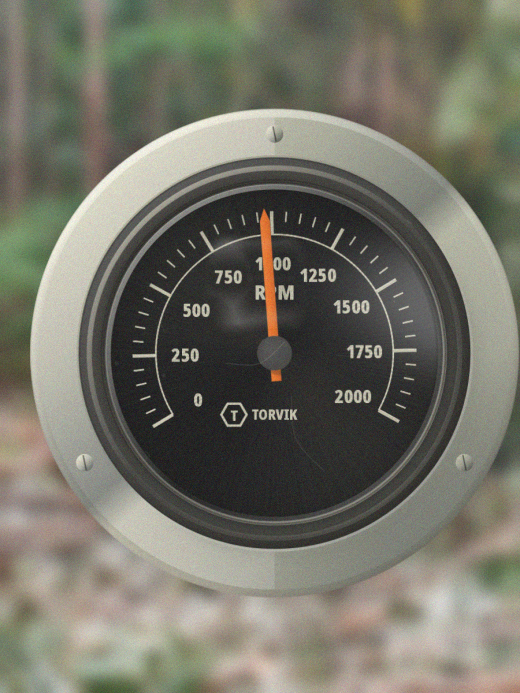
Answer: 975,rpm
